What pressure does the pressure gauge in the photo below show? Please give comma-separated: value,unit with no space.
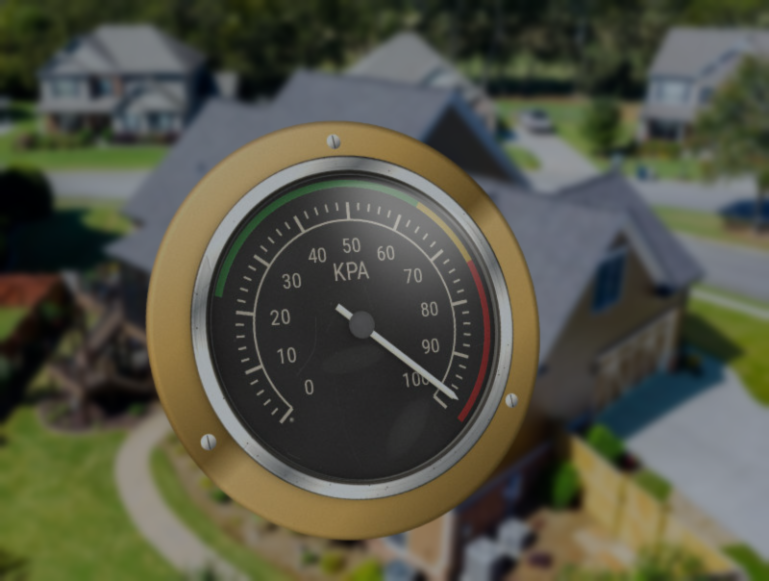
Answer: 98,kPa
